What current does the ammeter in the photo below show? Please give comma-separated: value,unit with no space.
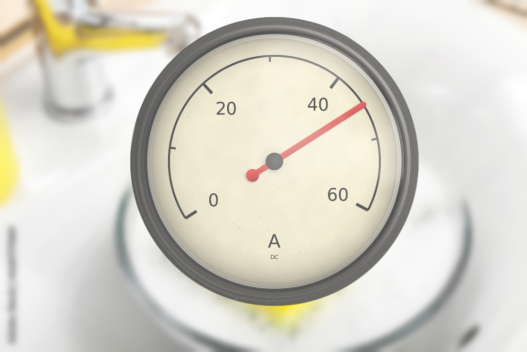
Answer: 45,A
